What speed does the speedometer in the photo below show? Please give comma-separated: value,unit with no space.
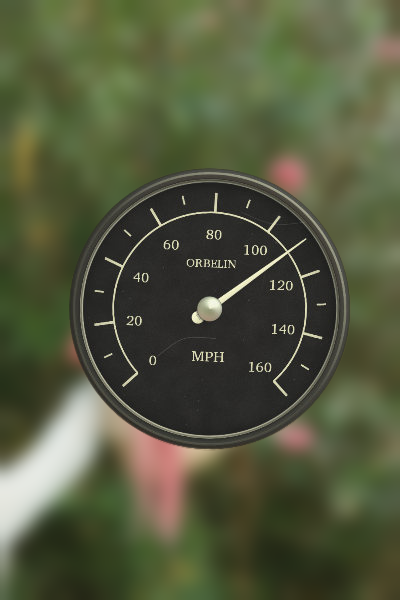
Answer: 110,mph
